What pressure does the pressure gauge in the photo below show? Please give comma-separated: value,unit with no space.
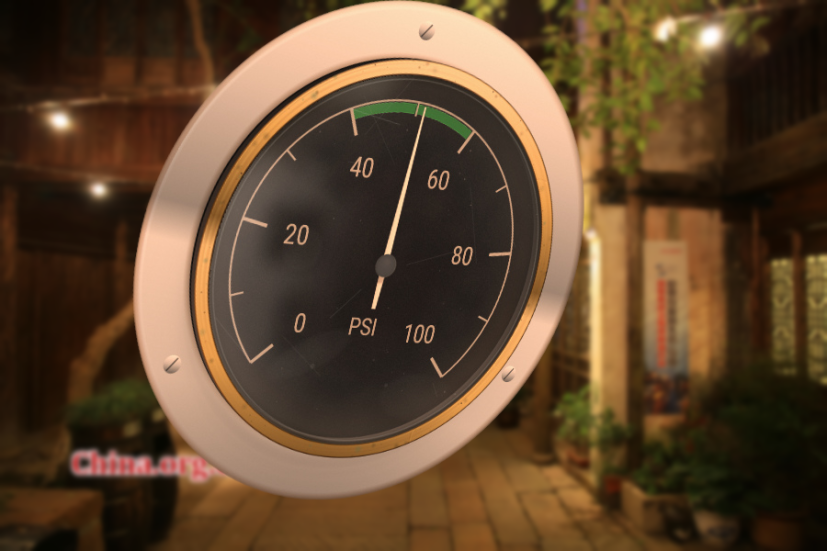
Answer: 50,psi
